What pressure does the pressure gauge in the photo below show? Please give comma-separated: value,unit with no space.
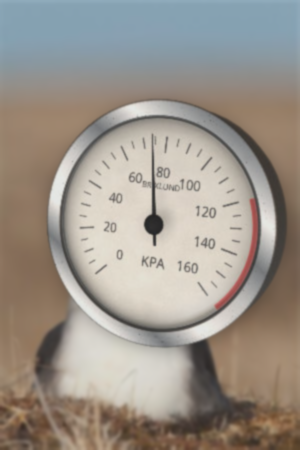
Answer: 75,kPa
